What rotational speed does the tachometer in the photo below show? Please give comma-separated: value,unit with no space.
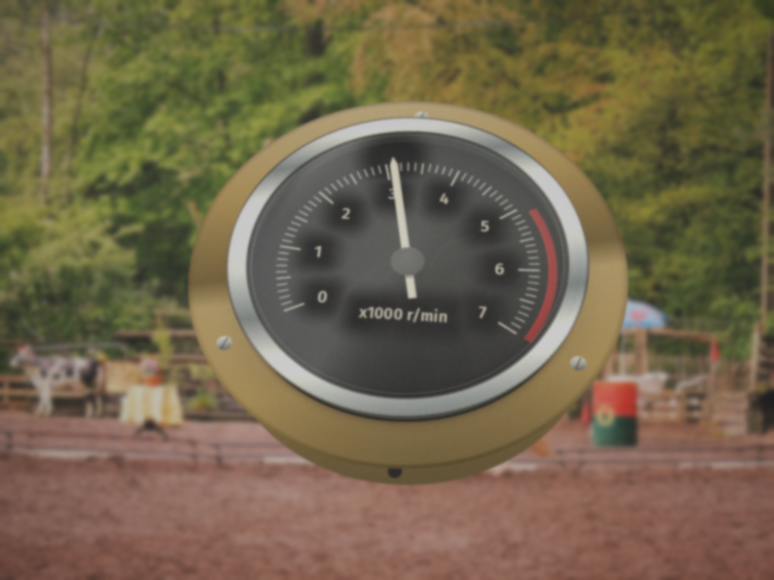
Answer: 3100,rpm
